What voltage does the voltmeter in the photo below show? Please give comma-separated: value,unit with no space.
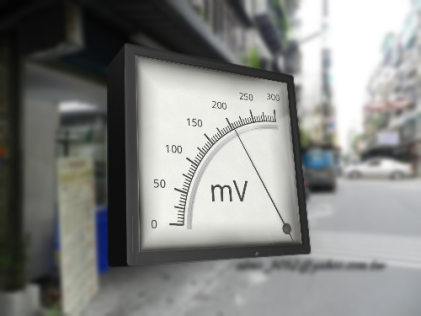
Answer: 200,mV
